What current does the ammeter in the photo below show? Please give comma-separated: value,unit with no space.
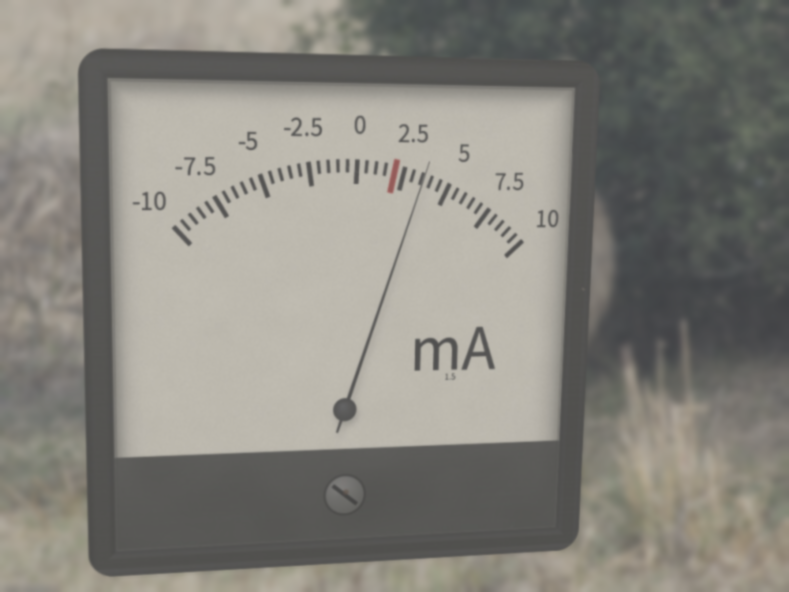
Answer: 3.5,mA
